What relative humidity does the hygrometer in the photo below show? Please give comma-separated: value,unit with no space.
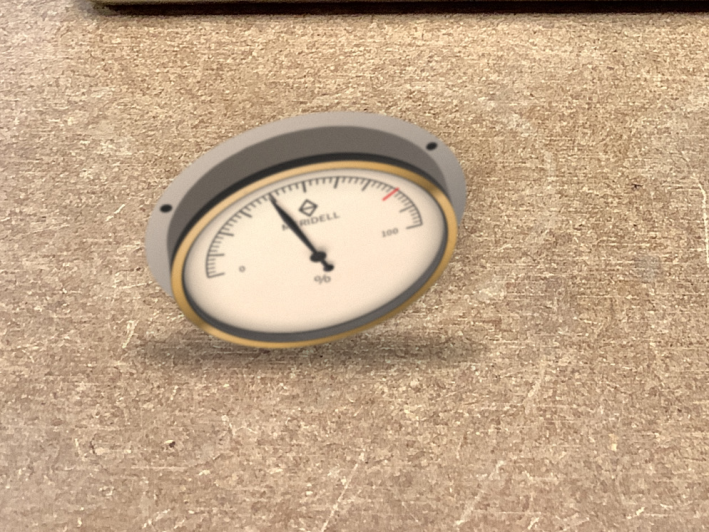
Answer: 40,%
